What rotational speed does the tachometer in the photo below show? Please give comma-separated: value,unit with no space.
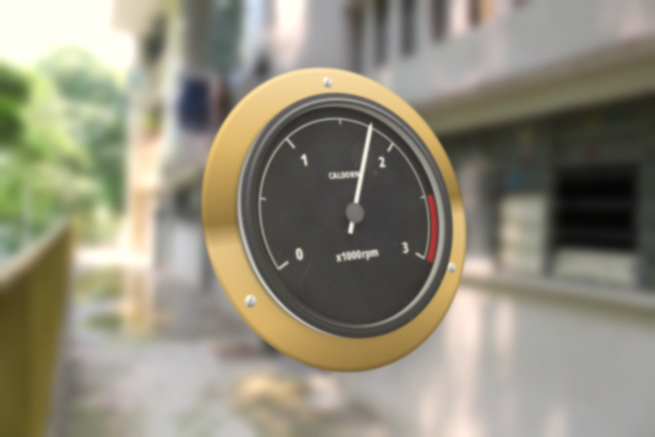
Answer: 1750,rpm
